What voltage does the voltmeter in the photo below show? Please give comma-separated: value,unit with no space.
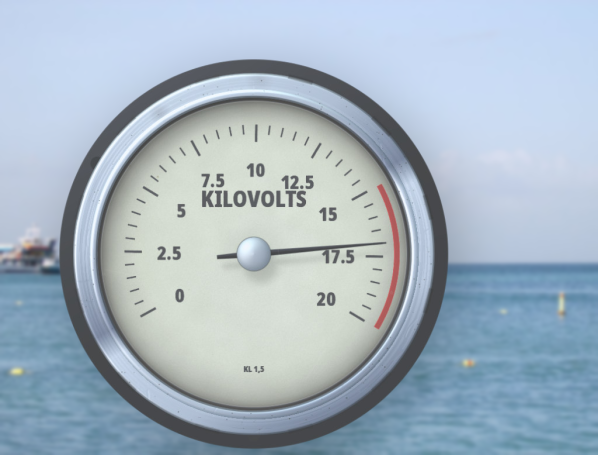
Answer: 17,kV
